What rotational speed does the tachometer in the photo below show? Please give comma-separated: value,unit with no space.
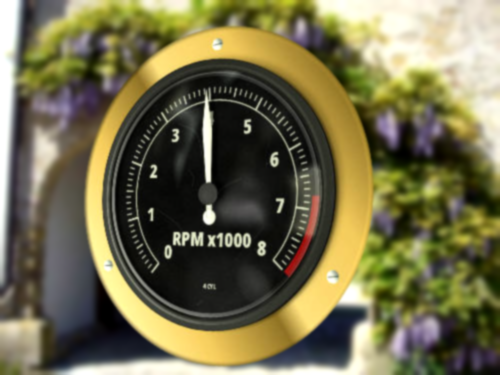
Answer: 4000,rpm
